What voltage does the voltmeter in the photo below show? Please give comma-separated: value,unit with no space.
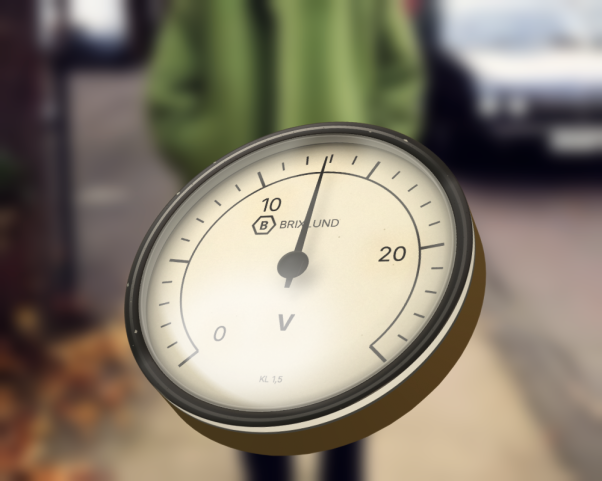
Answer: 13,V
